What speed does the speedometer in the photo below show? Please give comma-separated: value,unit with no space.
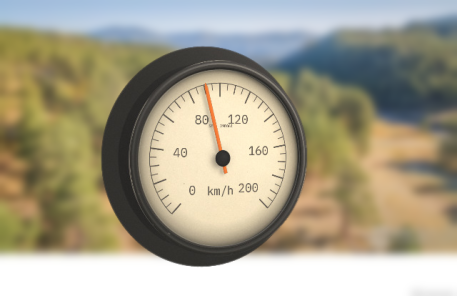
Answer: 90,km/h
